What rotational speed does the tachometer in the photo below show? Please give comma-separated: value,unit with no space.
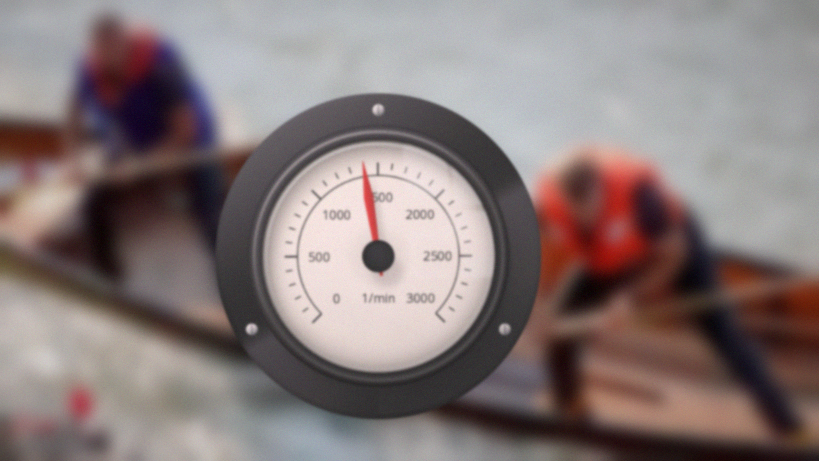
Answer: 1400,rpm
